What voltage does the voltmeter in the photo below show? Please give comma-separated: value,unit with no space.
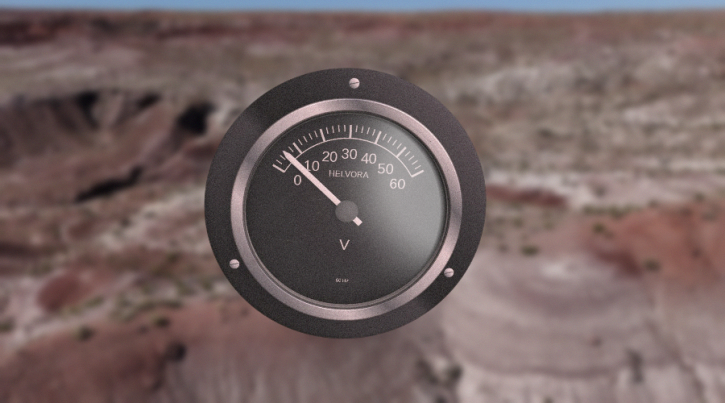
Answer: 6,V
